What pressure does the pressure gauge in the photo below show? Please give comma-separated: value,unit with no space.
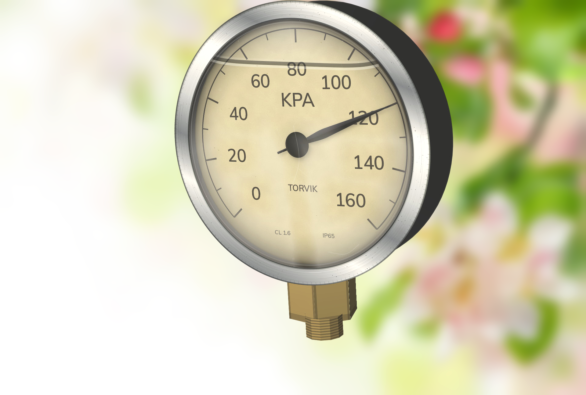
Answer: 120,kPa
